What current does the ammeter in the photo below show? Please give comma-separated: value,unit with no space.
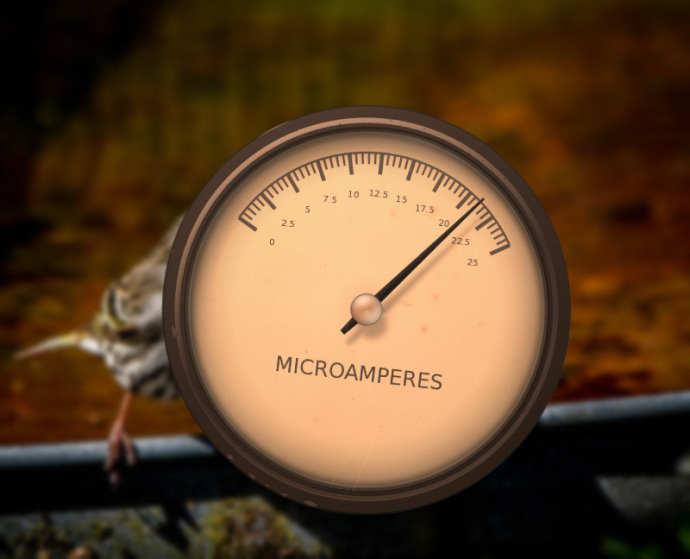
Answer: 21,µA
